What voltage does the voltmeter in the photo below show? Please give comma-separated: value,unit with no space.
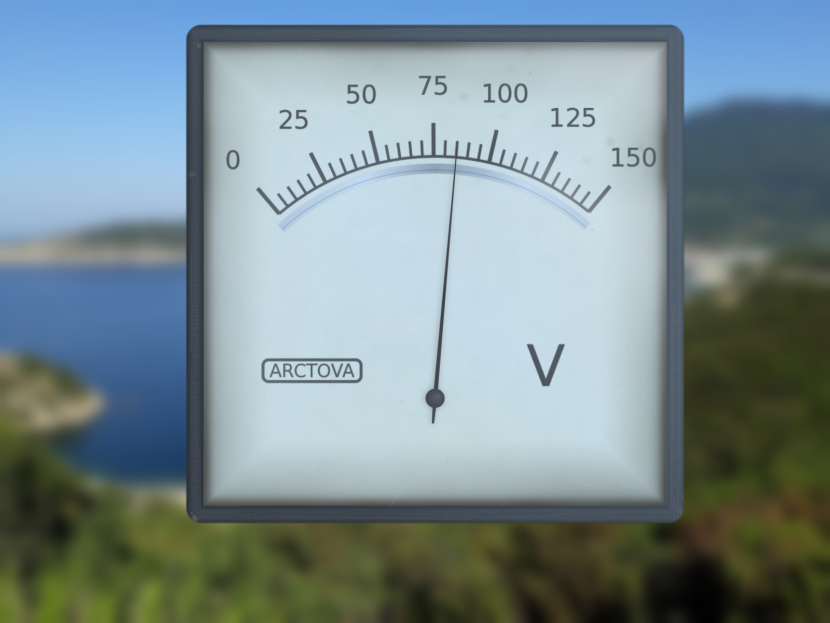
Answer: 85,V
